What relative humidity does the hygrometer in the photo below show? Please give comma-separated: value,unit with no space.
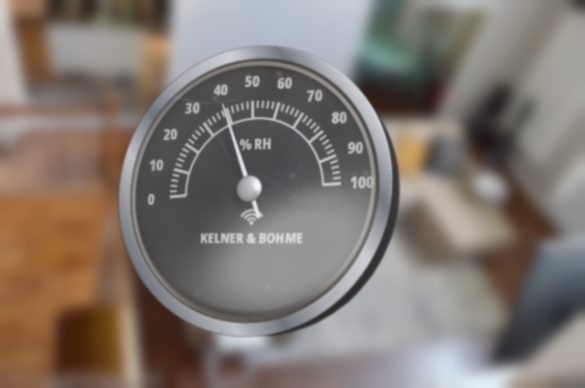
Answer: 40,%
